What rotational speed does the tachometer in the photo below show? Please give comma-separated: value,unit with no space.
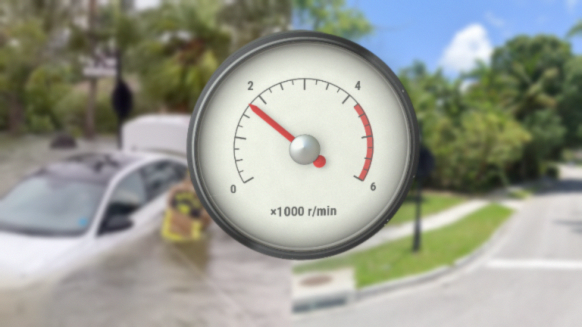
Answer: 1750,rpm
